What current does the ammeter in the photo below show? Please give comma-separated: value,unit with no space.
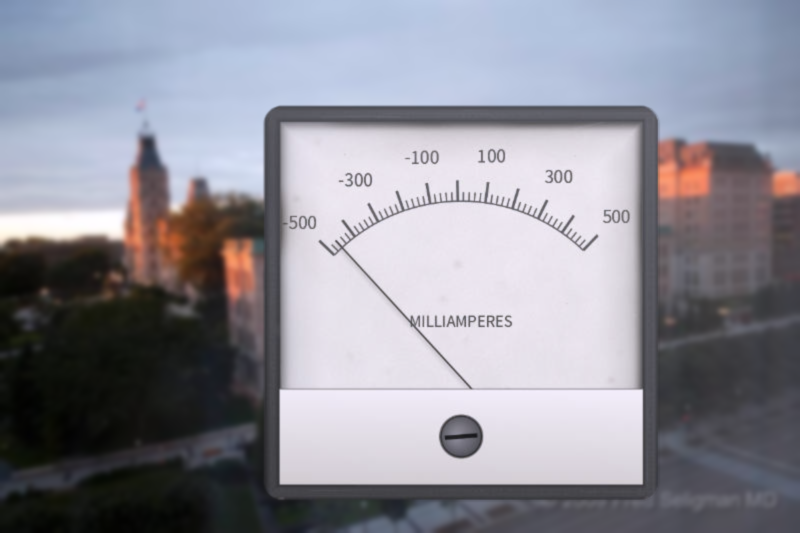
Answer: -460,mA
